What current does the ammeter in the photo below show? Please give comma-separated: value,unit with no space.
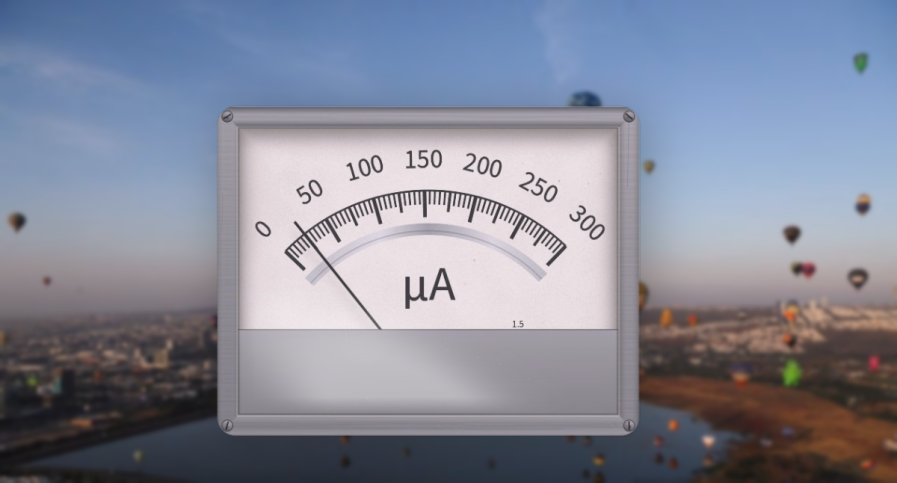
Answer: 25,µA
